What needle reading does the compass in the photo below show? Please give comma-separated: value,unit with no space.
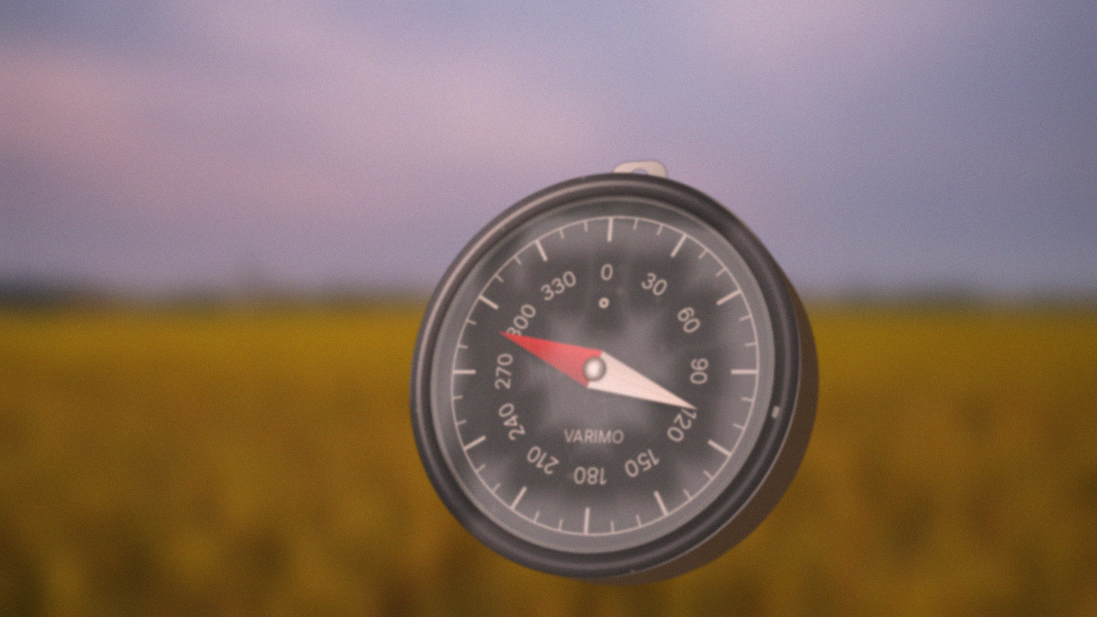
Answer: 290,°
